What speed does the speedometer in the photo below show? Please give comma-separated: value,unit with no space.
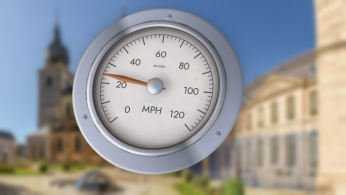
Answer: 24,mph
